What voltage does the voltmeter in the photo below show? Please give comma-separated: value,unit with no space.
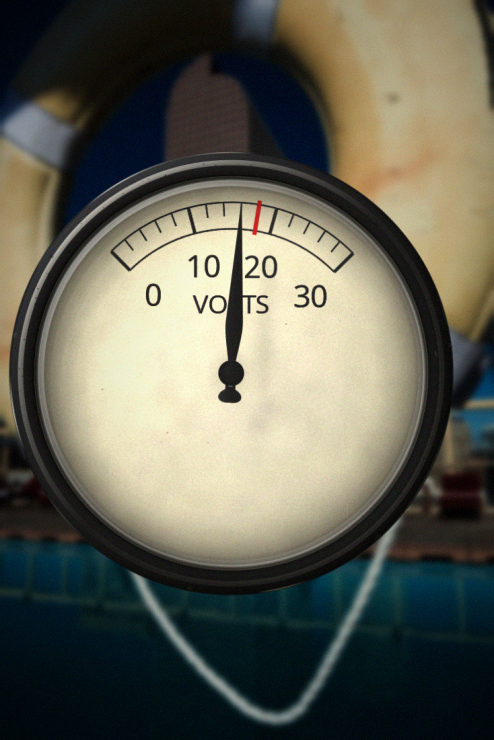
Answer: 16,V
